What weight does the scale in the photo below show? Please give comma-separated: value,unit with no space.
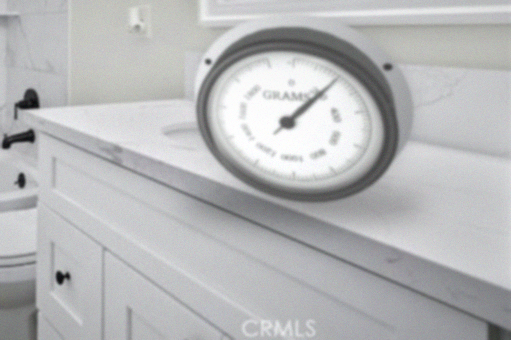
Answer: 200,g
